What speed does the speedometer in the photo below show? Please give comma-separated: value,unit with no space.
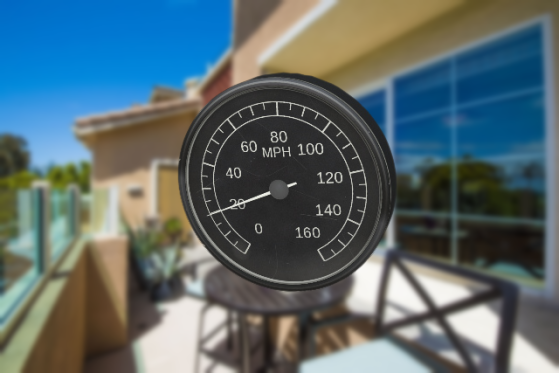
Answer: 20,mph
